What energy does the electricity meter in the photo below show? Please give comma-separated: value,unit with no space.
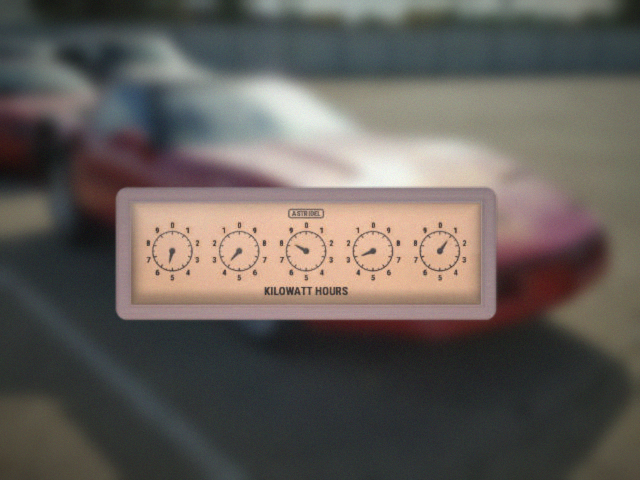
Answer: 53831,kWh
